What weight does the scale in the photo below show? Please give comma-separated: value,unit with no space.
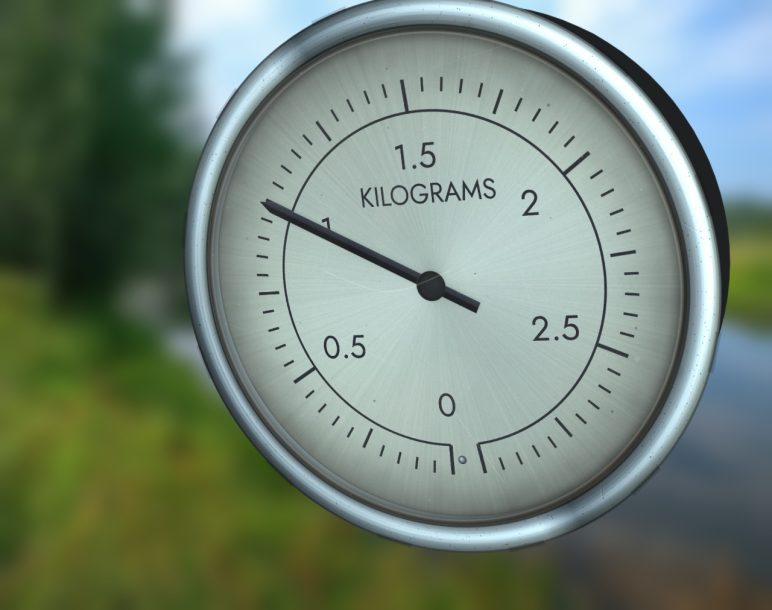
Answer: 1,kg
